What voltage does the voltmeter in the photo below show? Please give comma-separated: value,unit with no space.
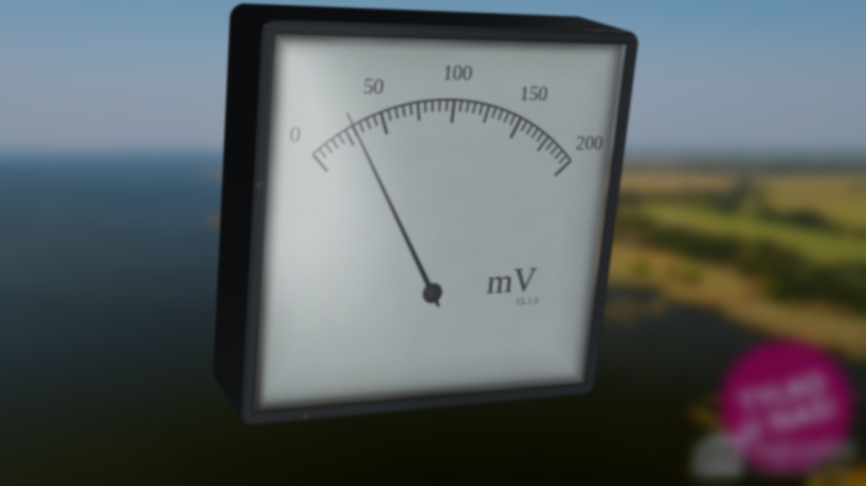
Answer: 30,mV
